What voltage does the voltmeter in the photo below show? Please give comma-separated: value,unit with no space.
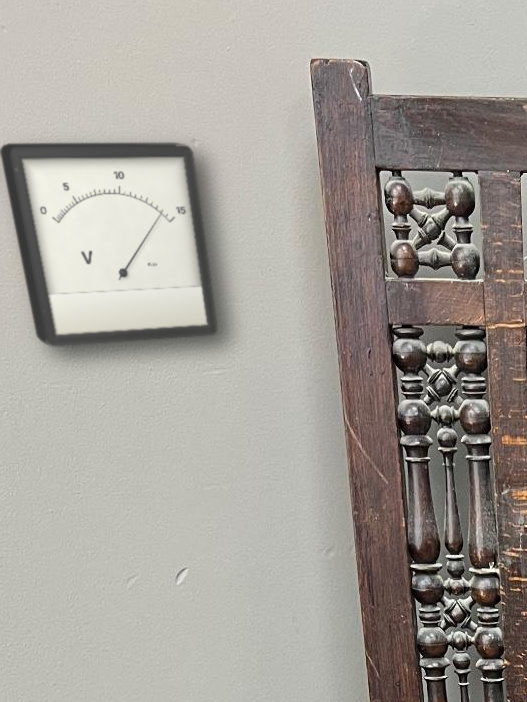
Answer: 14,V
